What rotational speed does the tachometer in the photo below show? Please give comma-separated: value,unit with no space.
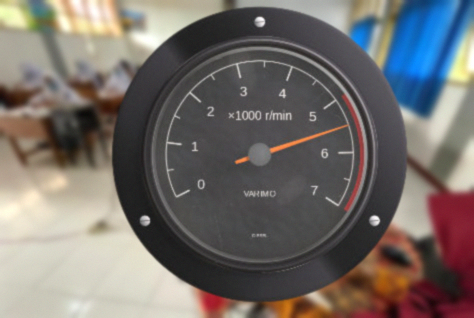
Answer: 5500,rpm
